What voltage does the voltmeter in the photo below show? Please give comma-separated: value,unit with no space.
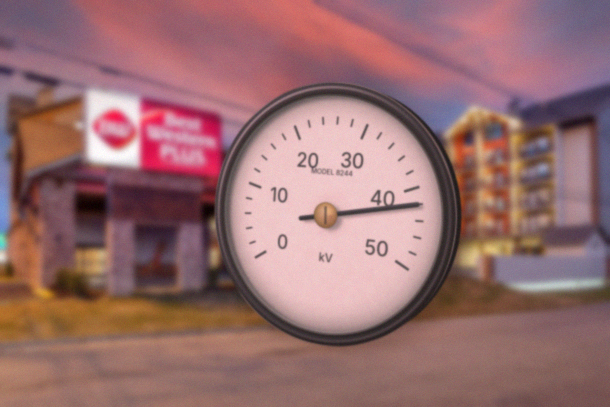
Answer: 42,kV
